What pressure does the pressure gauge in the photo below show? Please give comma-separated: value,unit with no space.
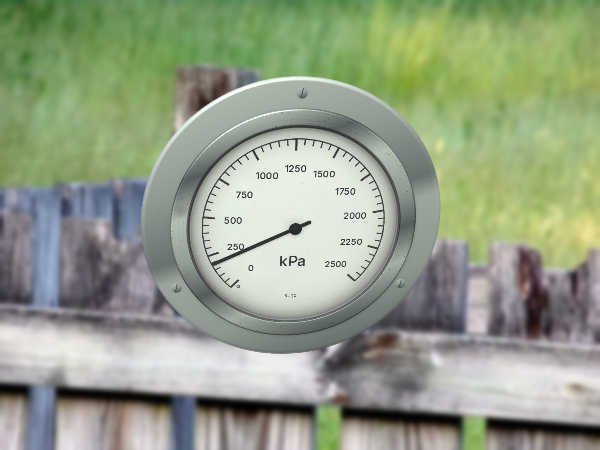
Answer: 200,kPa
